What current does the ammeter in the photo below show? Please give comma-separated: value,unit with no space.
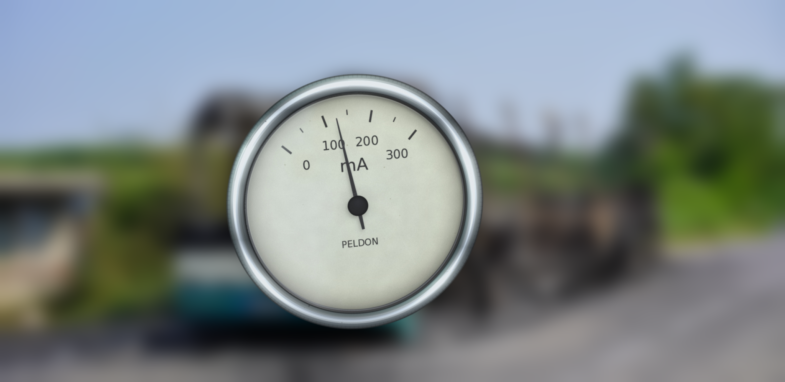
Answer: 125,mA
